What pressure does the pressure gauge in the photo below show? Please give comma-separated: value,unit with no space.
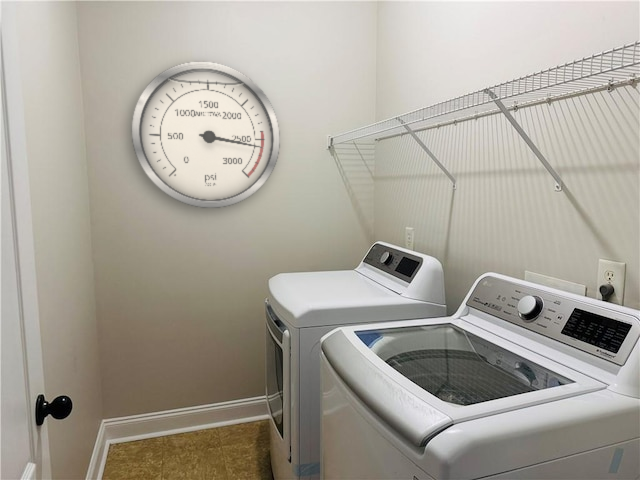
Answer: 2600,psi
